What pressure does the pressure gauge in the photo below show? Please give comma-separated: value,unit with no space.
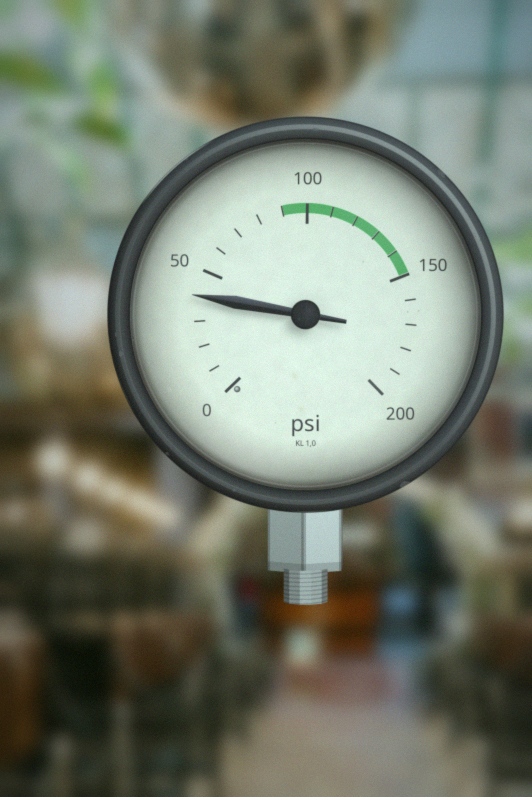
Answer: 40,psi
